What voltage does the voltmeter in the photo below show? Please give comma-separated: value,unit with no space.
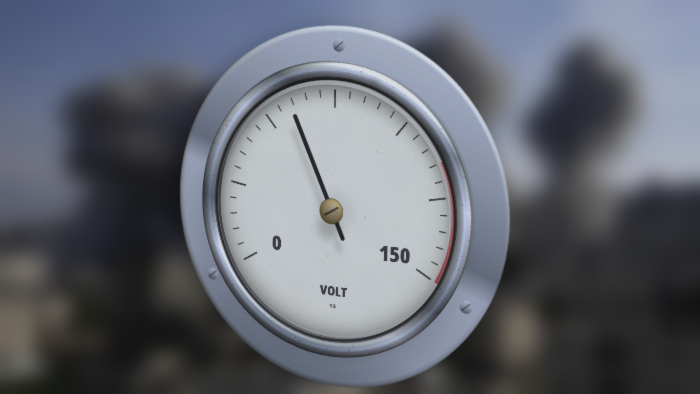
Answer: 60,V
